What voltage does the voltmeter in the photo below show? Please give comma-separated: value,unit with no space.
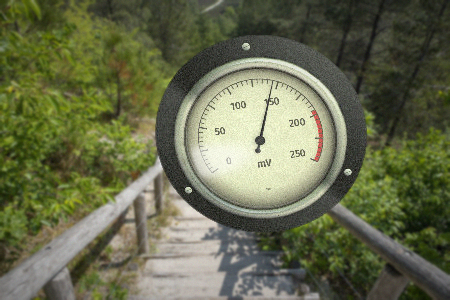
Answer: 145,mV
